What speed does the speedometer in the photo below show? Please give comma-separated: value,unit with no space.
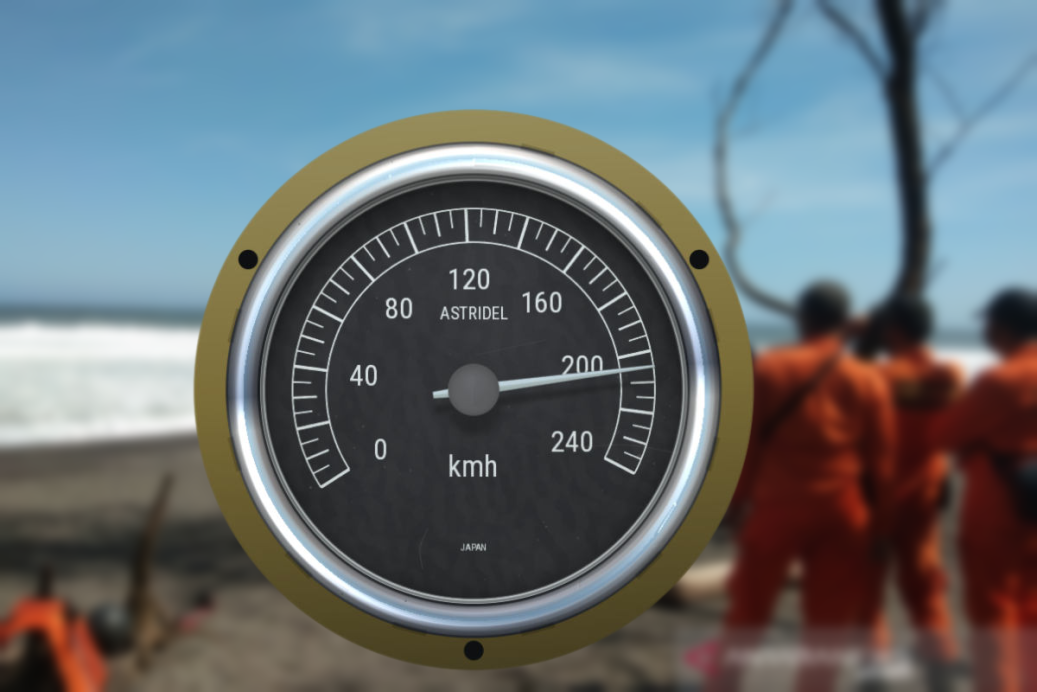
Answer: 205,km/h
